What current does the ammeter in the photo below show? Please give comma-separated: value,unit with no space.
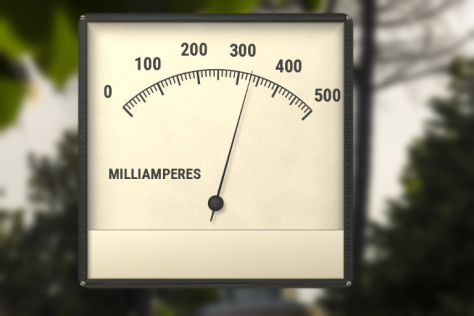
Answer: 330,mA
